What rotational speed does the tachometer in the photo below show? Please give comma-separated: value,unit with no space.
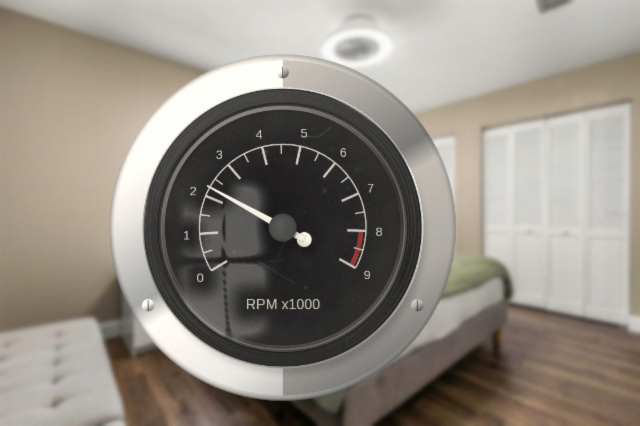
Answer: 2250,rpm
